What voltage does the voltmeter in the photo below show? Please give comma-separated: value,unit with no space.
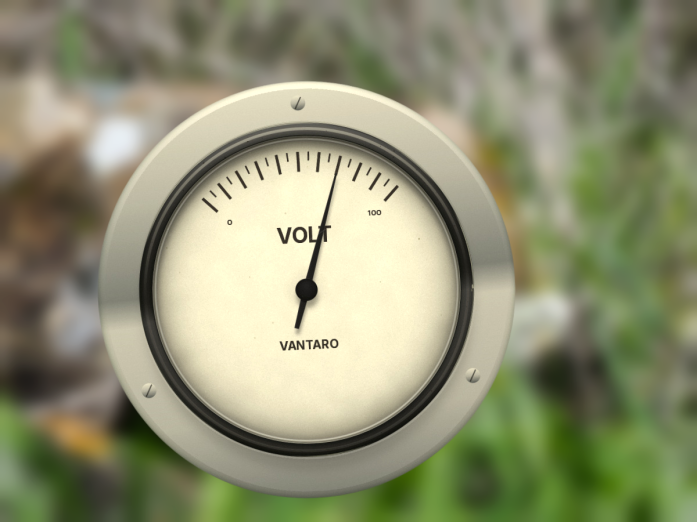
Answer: 70,V
